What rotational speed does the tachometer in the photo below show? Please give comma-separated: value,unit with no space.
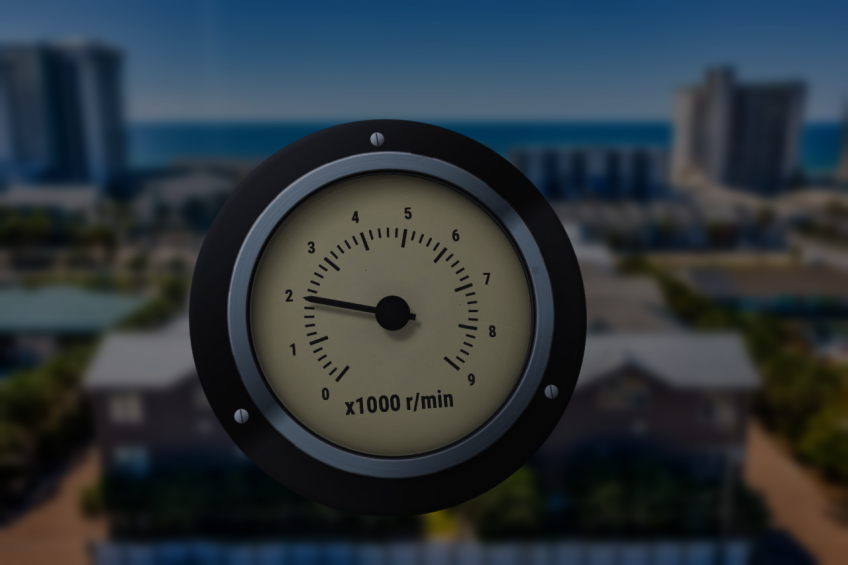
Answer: 2000,rpm
